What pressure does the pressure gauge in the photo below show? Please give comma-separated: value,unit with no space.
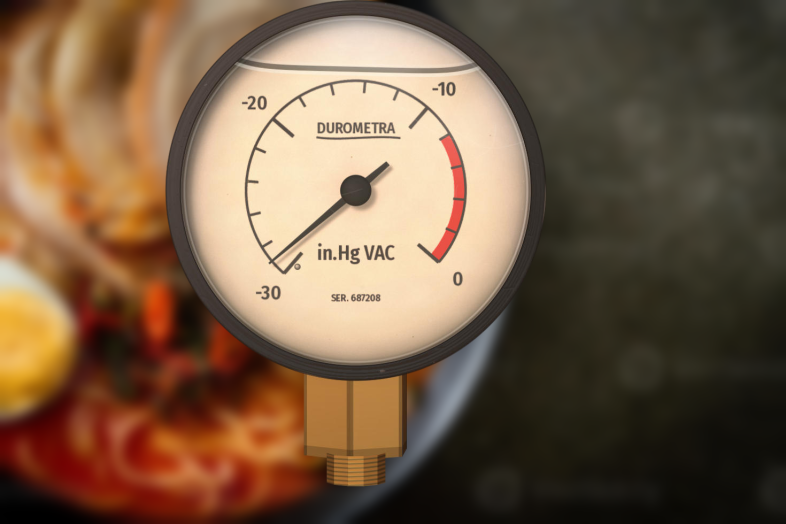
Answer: -29,inHg
